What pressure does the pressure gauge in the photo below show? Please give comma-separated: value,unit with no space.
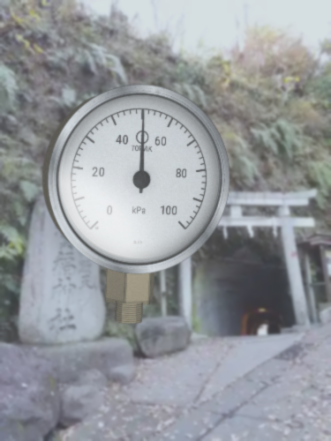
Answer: 50,kPa
